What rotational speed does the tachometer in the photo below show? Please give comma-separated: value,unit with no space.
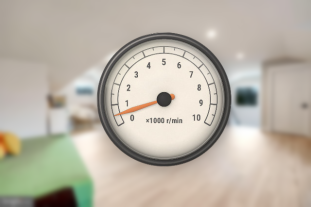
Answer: 500,rpm
